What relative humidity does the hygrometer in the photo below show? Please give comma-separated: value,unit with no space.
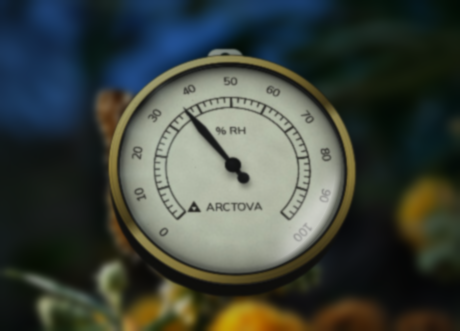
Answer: 36,%
